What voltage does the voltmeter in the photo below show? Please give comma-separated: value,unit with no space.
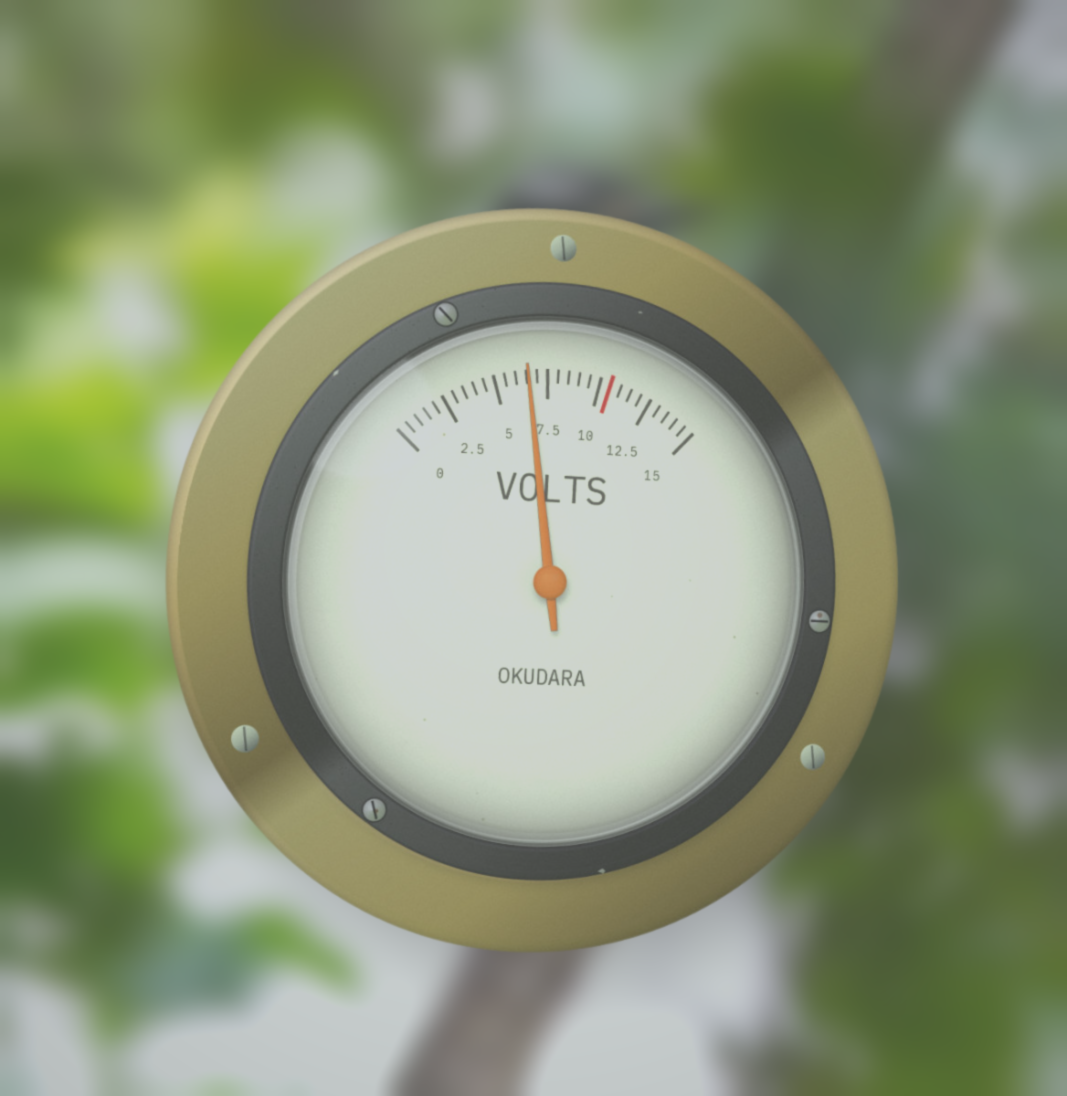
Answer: 6.5,V
